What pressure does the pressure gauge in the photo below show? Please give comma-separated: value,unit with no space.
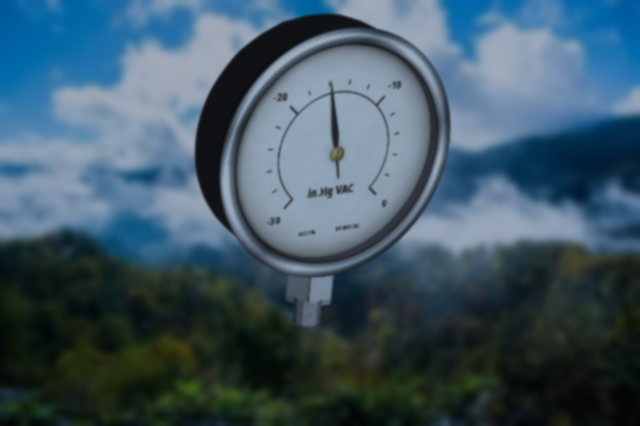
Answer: -16,inHg
